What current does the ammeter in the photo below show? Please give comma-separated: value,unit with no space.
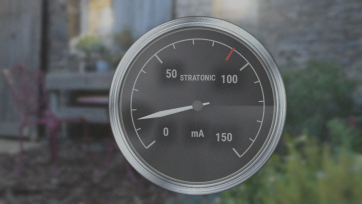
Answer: 15,mA
